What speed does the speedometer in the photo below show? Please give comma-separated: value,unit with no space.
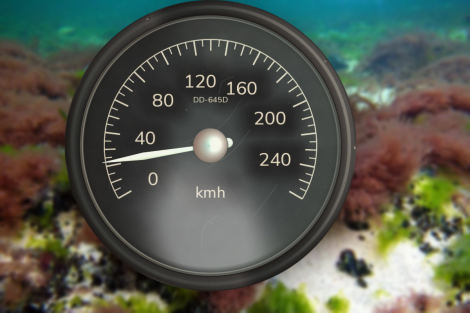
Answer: 22.5,km/h
